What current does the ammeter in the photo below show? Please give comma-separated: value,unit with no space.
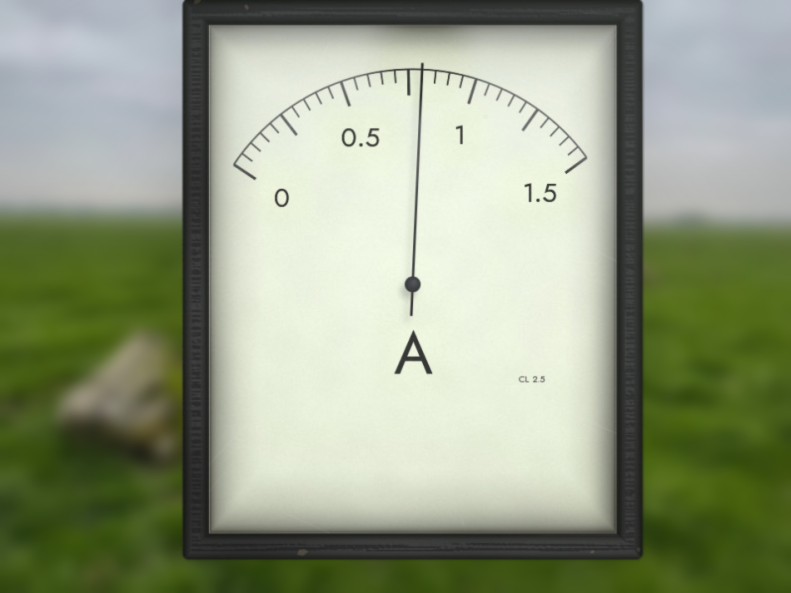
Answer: 0.8,A
